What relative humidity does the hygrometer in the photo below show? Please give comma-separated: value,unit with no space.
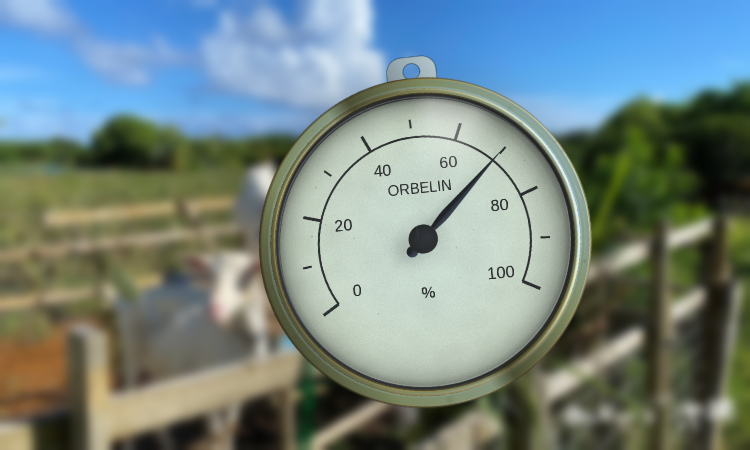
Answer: 70,%
